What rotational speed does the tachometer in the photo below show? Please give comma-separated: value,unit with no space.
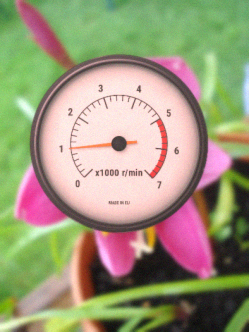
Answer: 1000,rpm
